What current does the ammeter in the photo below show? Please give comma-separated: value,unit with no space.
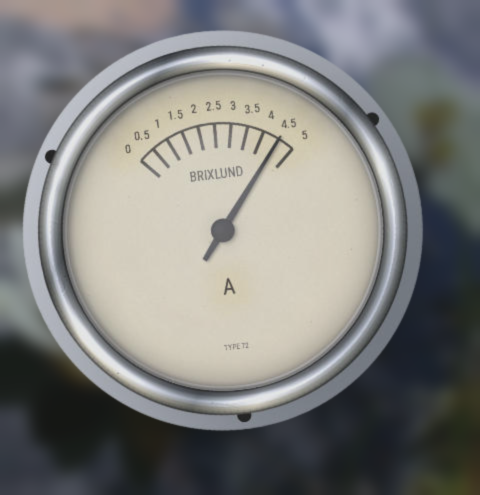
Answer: 4.5,A
